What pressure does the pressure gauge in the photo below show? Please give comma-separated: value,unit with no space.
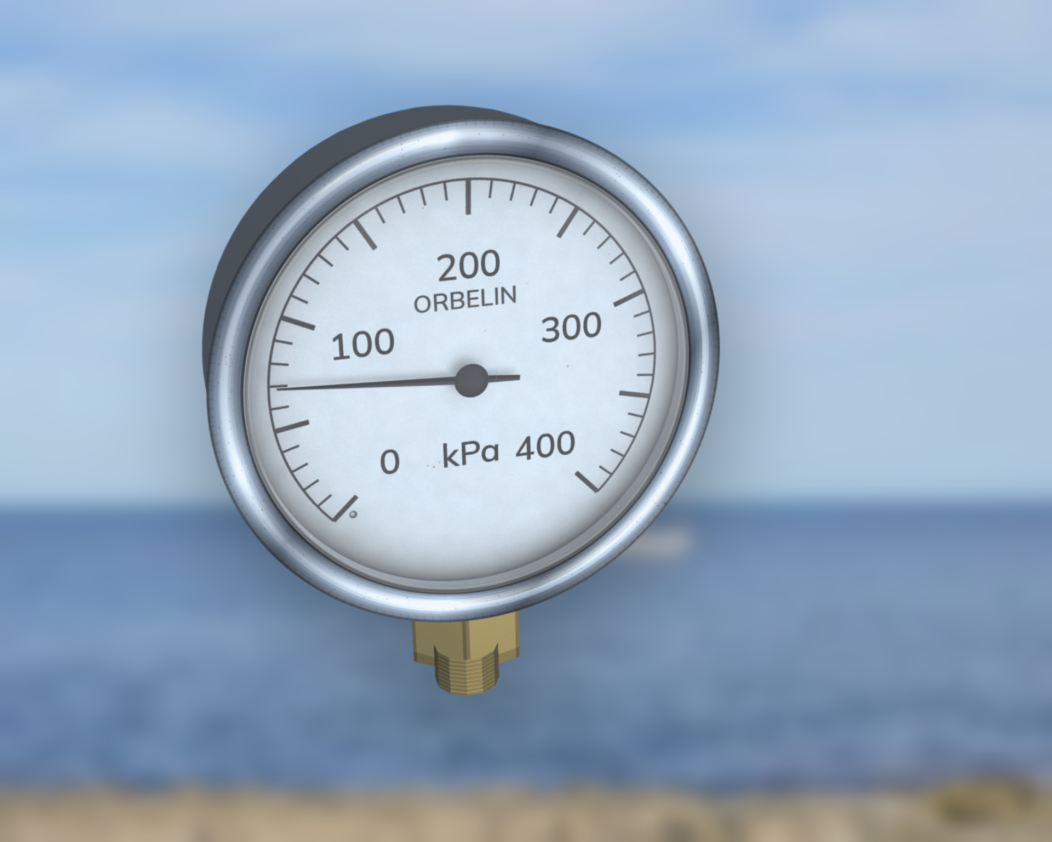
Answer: 70,kPa
